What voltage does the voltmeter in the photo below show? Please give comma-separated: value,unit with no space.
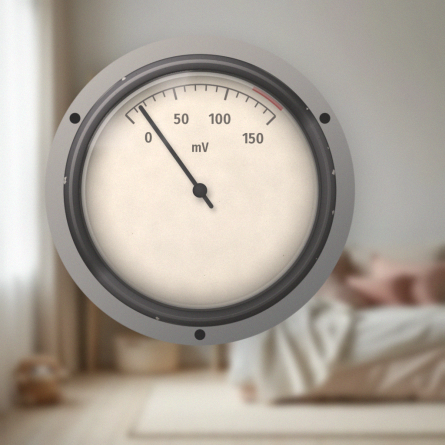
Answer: 15,mV
